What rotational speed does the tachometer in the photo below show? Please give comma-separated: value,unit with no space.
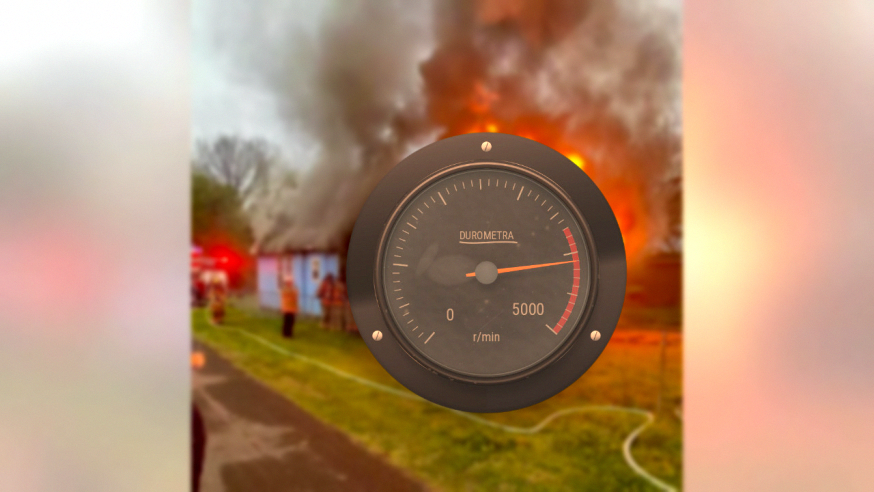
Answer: 4100,rpm
